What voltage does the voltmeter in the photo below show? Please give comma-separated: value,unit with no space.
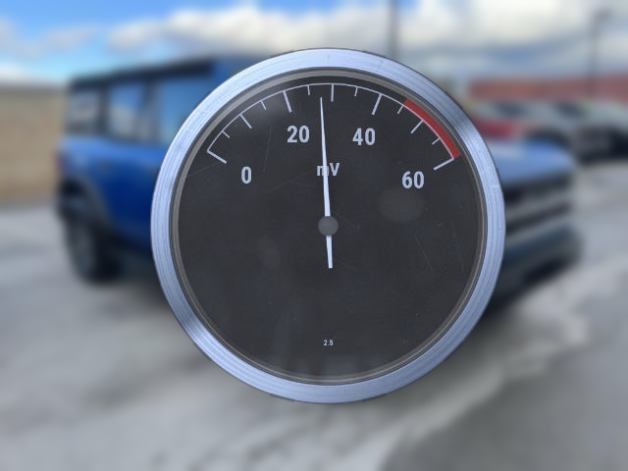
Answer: 27.5,mV
